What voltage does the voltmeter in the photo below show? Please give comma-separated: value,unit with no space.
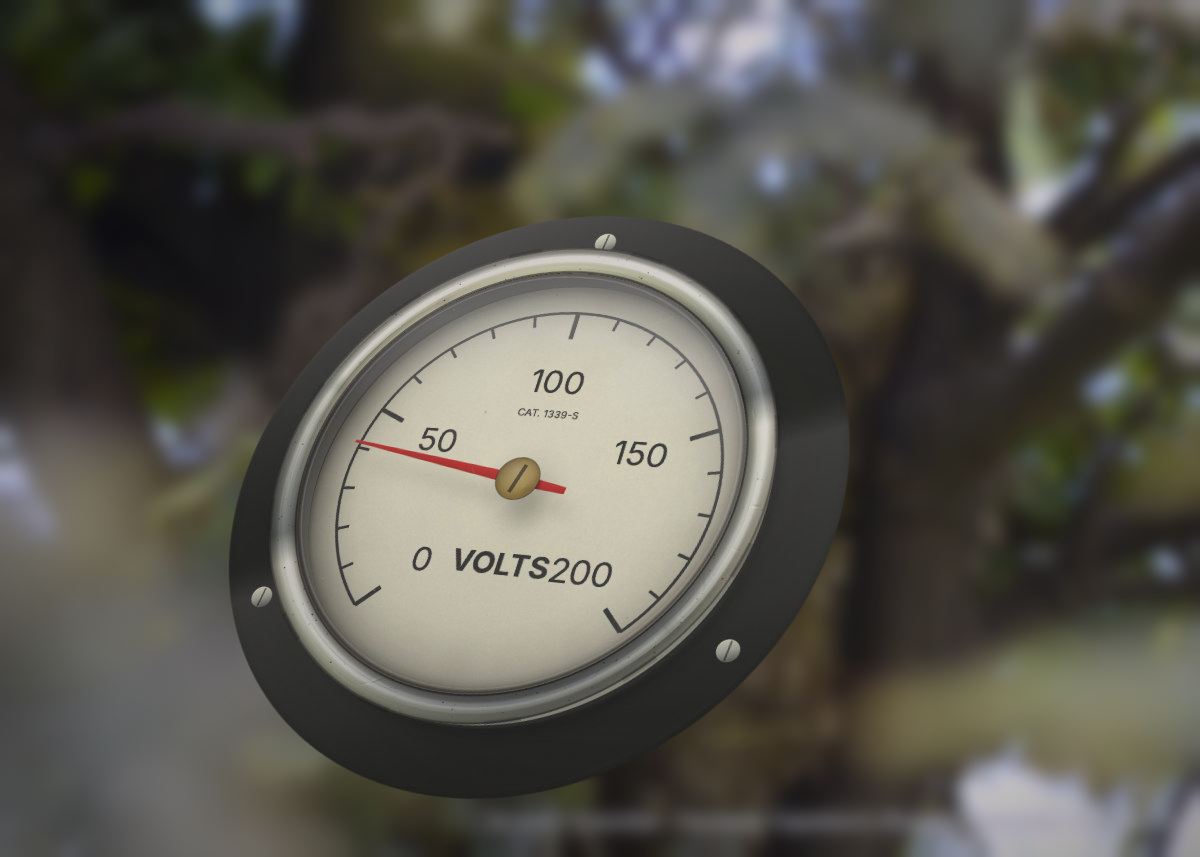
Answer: 40,V
